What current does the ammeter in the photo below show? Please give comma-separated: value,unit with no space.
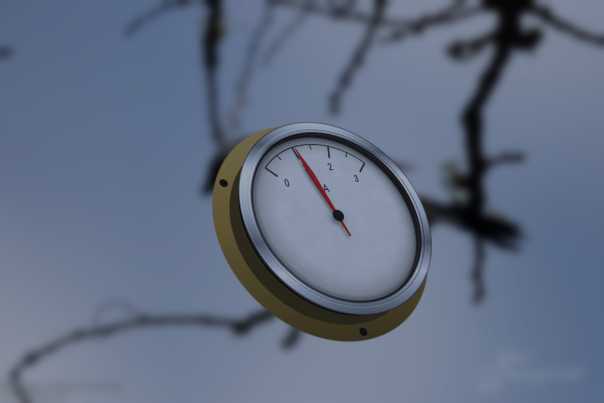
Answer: 1,A
